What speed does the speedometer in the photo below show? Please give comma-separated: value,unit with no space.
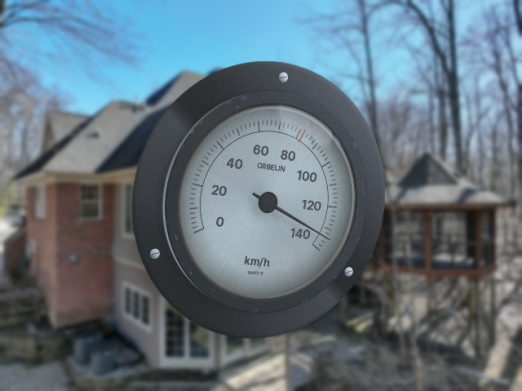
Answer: 134,km/h
